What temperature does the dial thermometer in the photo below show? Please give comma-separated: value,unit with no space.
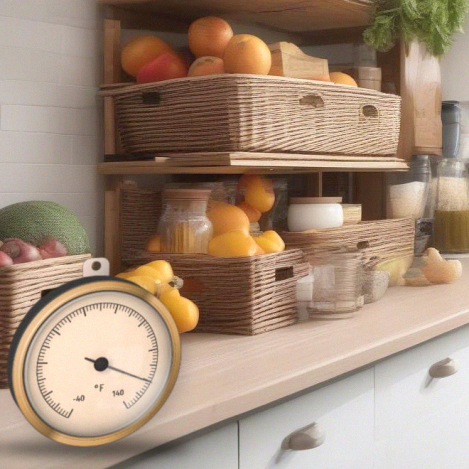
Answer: 120,°F
